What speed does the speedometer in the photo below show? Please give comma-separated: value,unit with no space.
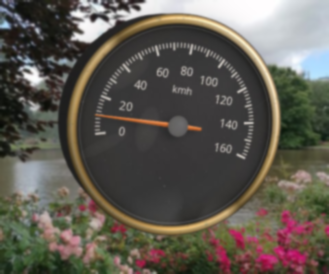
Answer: 10,km/h
